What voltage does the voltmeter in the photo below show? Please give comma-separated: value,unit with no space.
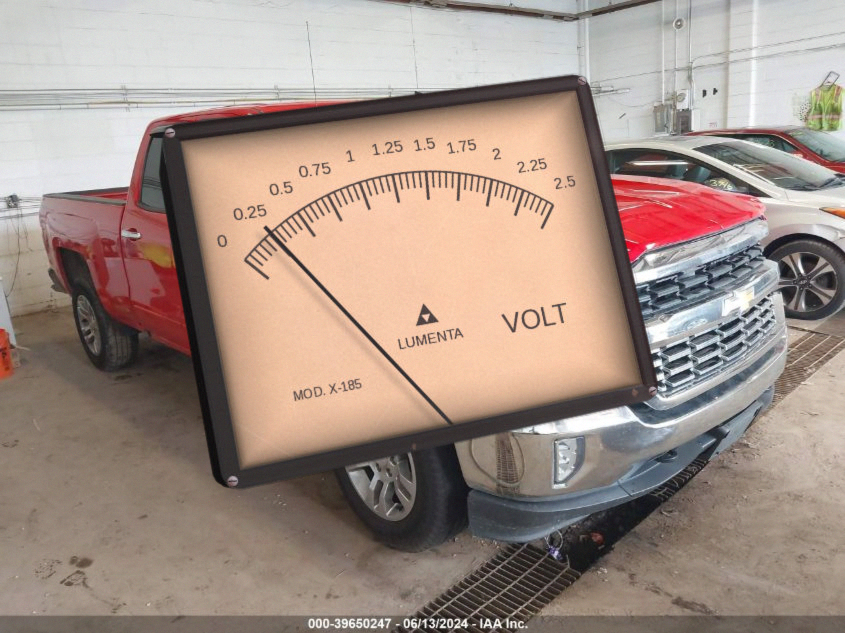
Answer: 0.25,V
